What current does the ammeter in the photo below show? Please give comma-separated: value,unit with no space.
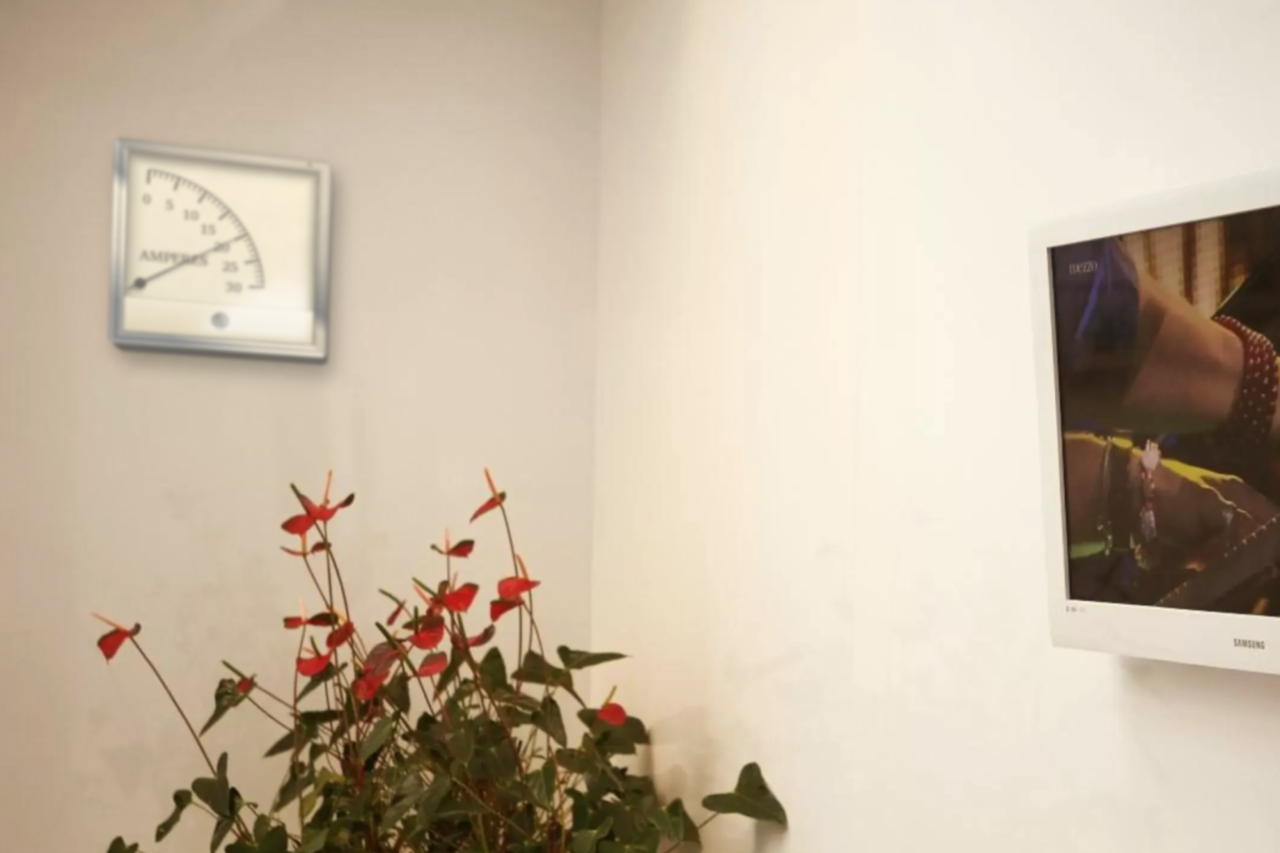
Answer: 20,A
